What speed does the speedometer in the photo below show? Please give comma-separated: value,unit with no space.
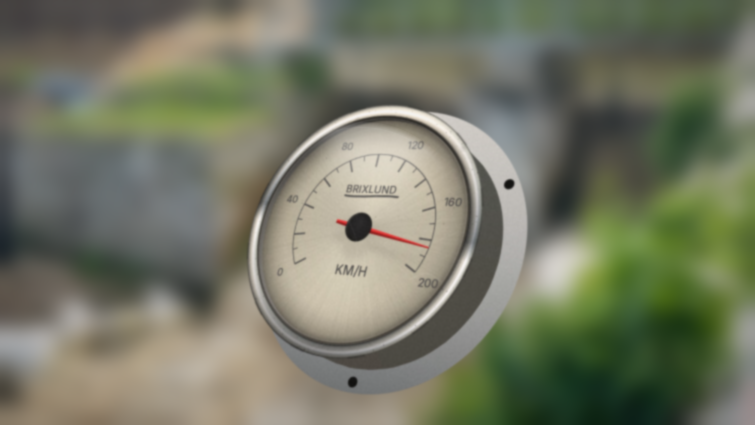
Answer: 185,km/h
